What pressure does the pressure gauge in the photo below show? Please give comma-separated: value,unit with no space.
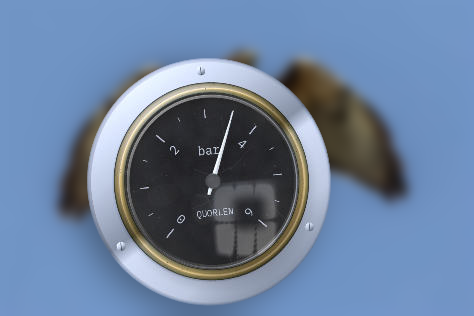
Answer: 3.5,bar
